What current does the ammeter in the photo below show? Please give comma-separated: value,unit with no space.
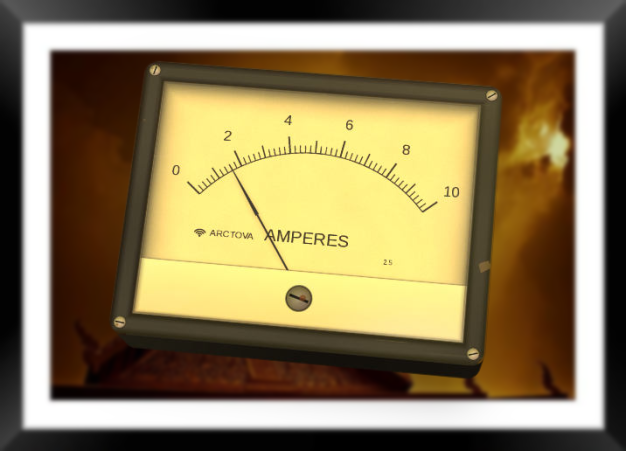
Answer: 1.6,A
